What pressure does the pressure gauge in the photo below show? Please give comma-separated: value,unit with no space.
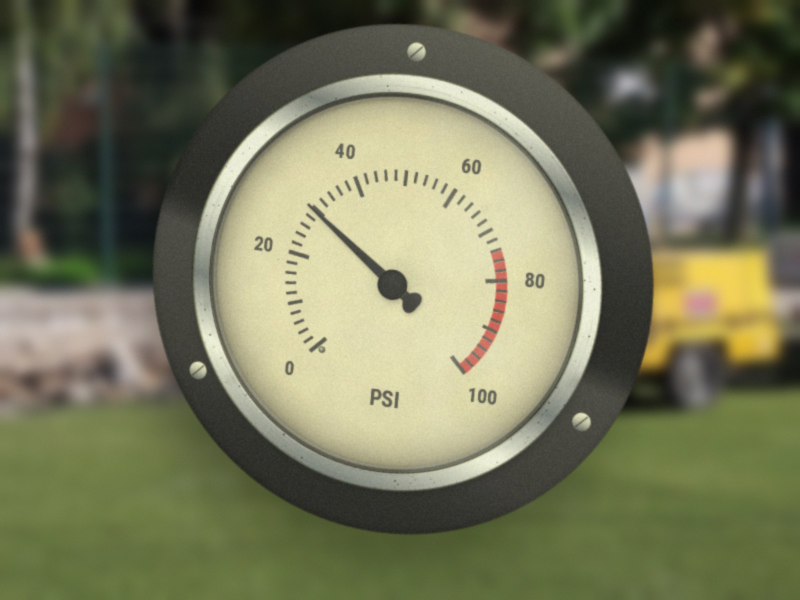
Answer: 30,psi
